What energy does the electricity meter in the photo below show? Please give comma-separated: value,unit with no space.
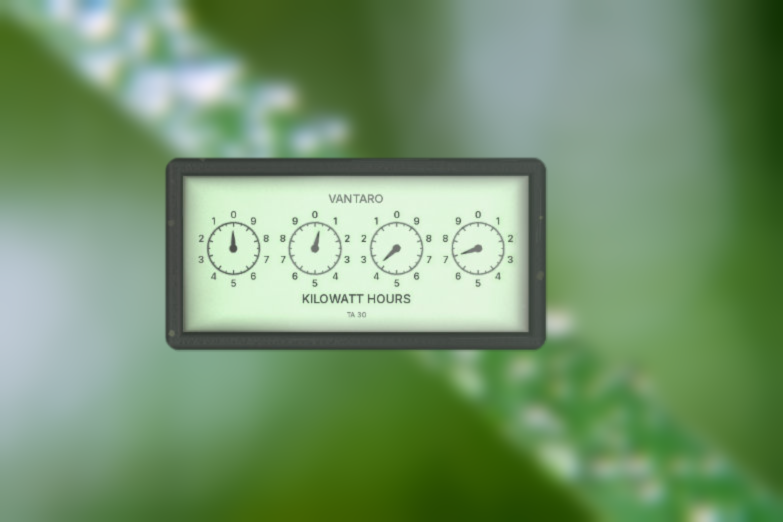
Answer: 37,kWh
